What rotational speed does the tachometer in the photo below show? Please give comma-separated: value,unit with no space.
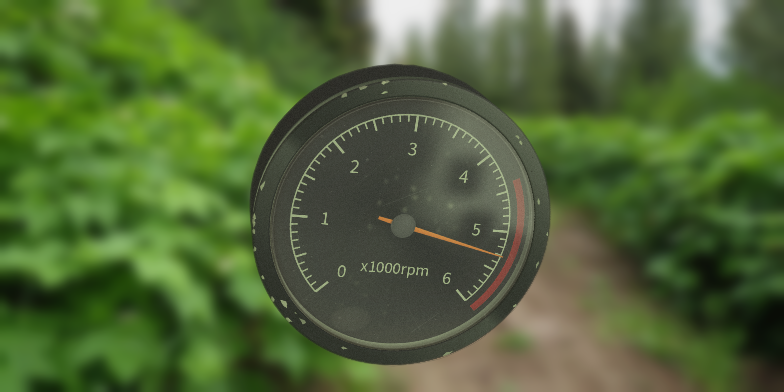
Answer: 5300,rpm
